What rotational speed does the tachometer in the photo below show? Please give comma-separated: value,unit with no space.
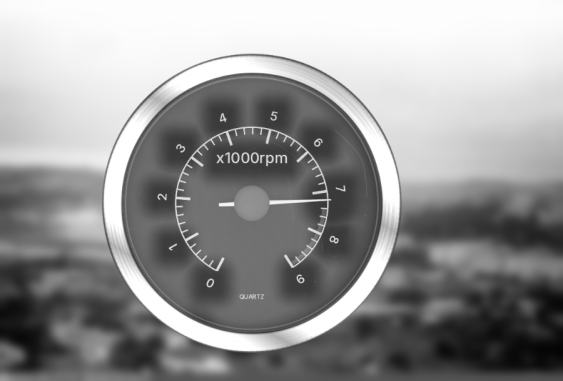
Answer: 7200,rpm
